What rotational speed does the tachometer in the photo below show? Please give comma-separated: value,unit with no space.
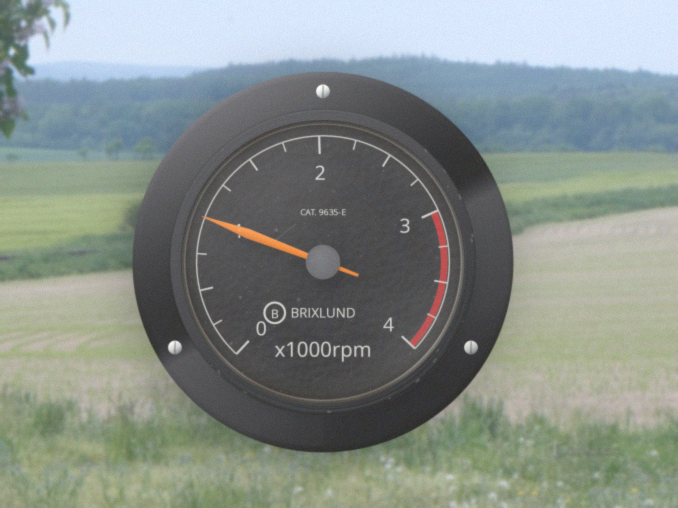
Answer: 1000,rpm
